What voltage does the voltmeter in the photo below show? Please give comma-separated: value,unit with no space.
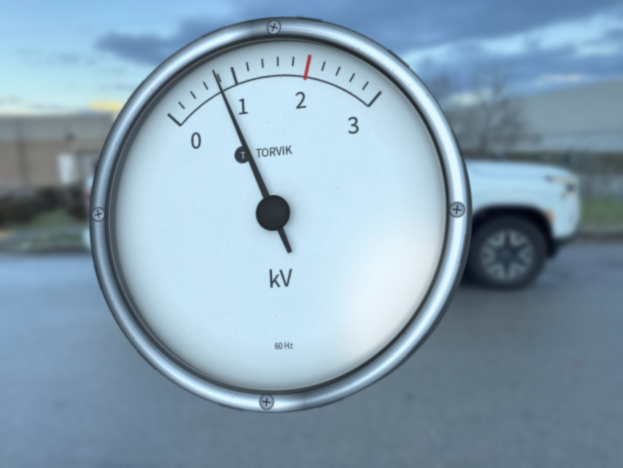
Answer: 0.8,kV
